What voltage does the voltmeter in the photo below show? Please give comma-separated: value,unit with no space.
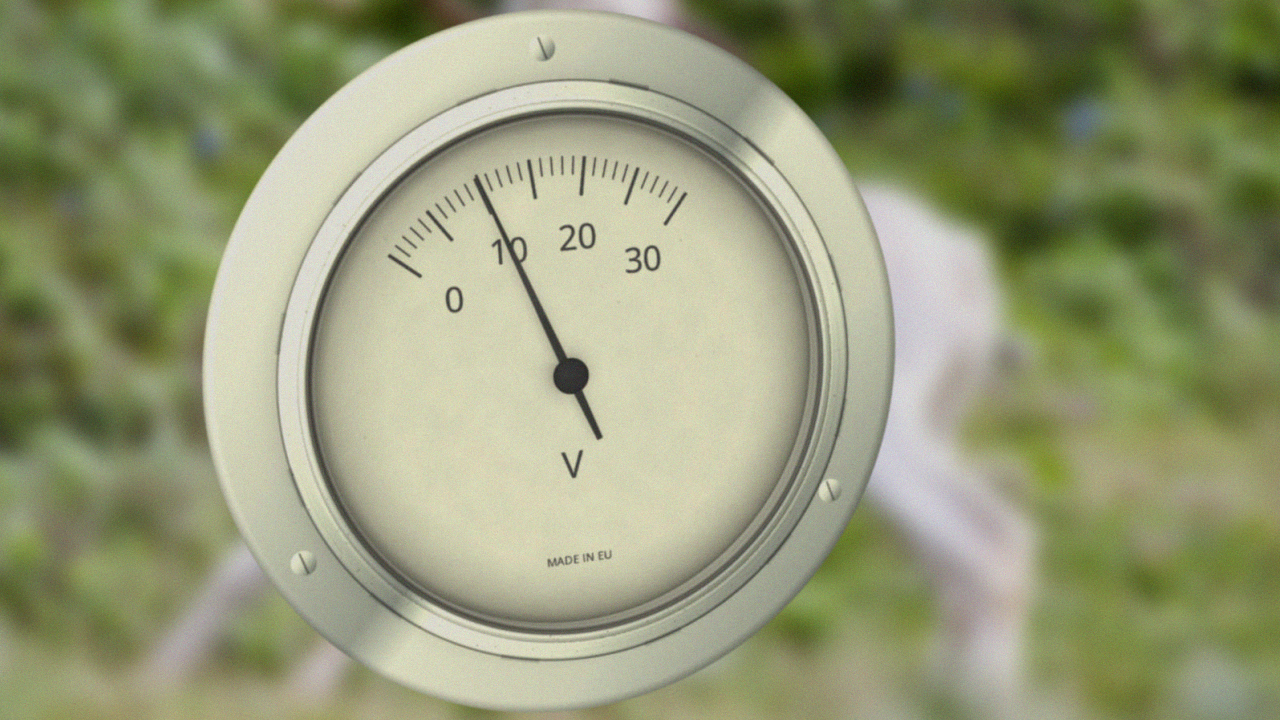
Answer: 10,V
